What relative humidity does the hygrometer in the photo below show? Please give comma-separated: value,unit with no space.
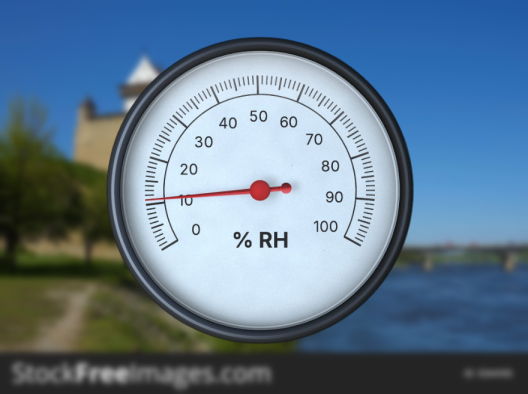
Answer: 11,%
